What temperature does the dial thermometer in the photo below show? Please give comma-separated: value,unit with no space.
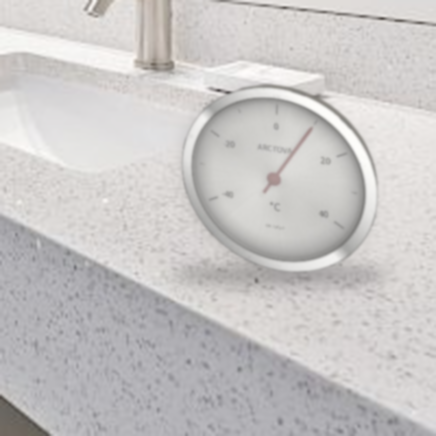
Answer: 10,°C
